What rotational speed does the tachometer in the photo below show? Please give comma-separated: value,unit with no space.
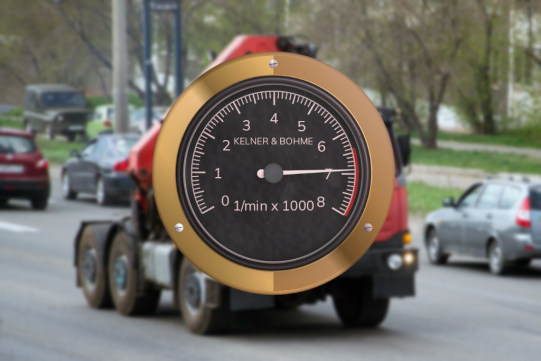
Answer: 6900,rpm
